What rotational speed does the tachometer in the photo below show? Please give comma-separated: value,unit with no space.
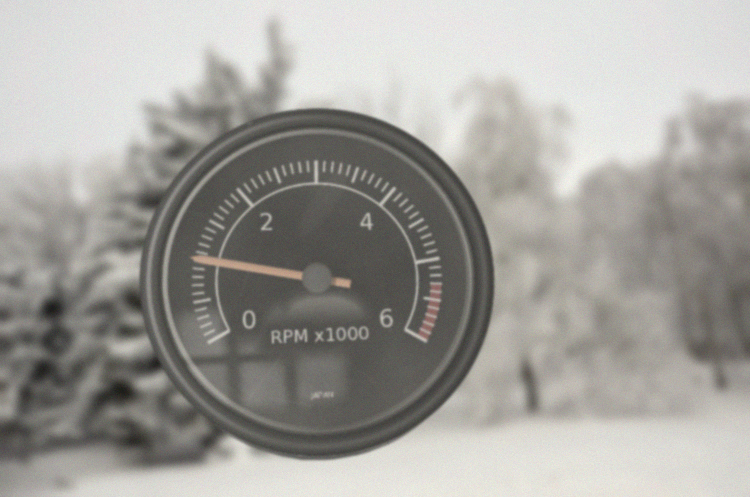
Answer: 1000,rpm
